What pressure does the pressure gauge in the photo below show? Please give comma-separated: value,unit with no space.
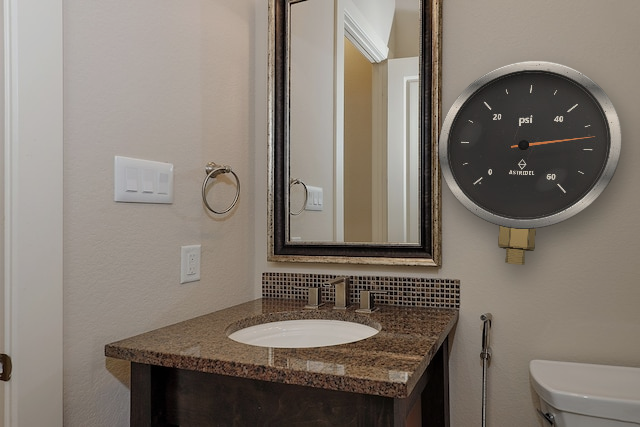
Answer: 47.5,psi
